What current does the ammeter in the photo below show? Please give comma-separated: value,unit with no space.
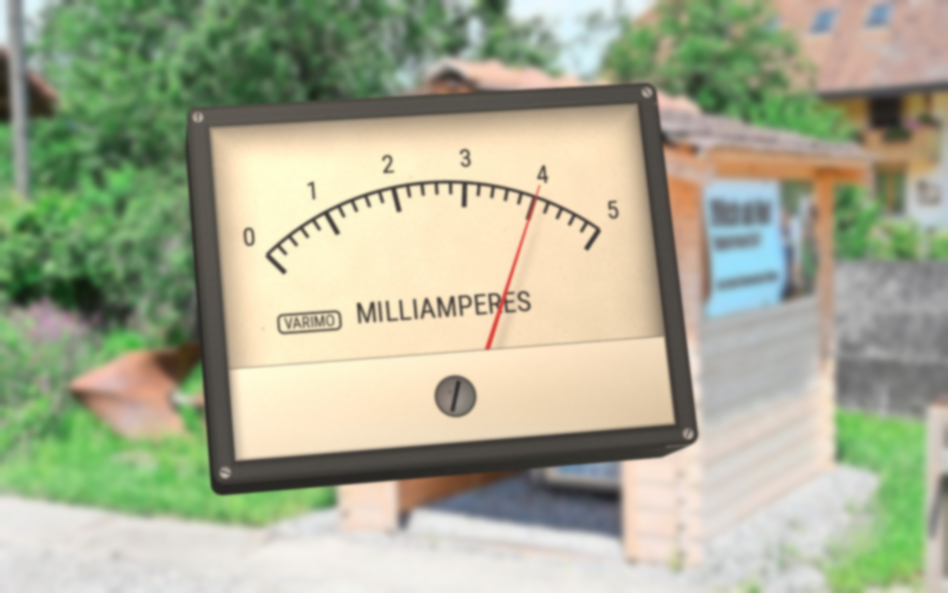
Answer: 4,mA
